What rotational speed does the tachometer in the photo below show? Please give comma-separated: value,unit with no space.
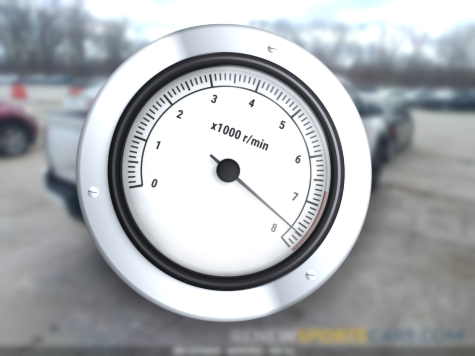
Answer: 7700,rpm
